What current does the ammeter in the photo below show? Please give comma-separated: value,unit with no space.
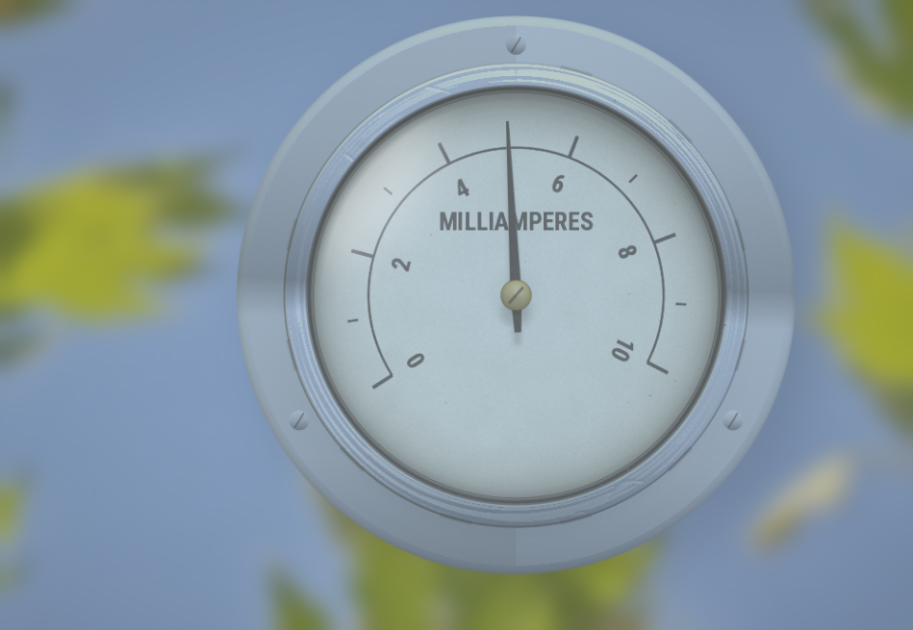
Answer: 5,mA
